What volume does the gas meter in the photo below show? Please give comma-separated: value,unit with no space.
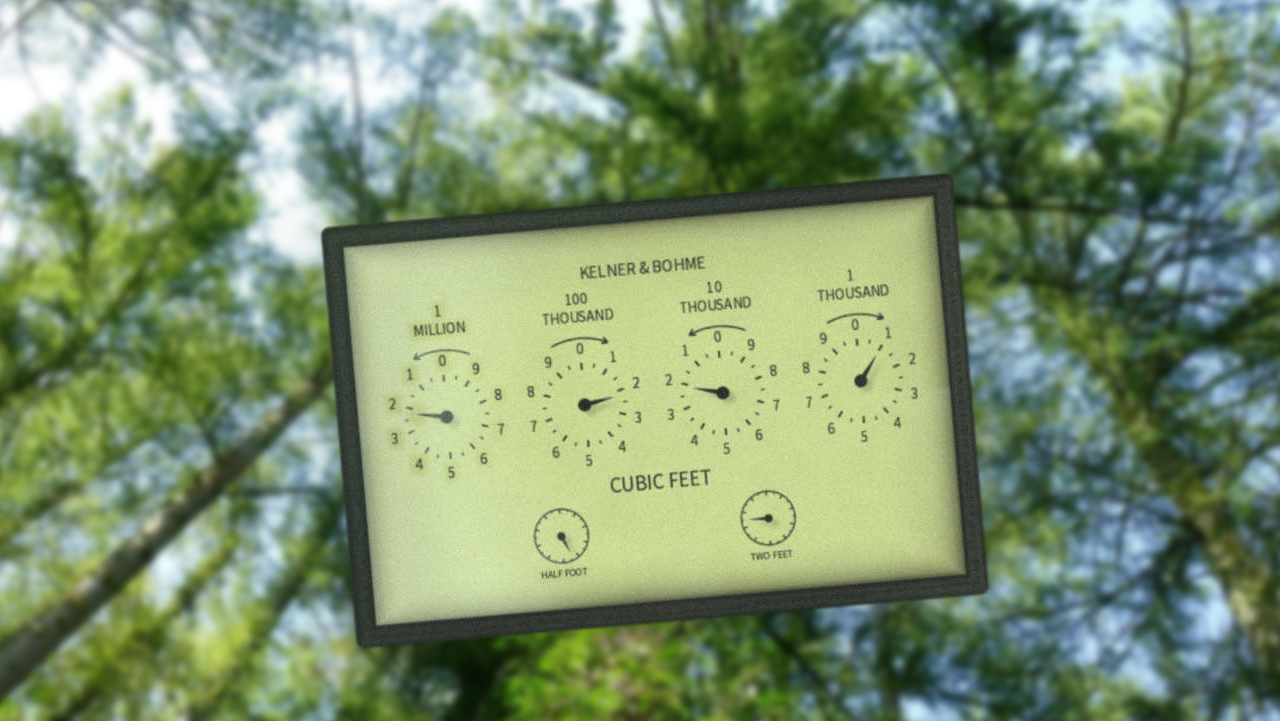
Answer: 222100,ft³
